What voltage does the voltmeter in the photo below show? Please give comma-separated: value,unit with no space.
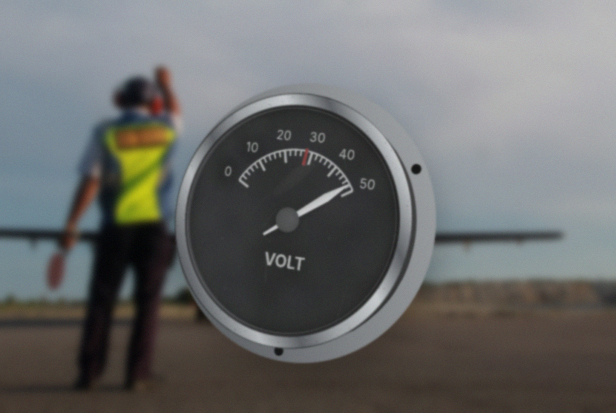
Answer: 48,V
